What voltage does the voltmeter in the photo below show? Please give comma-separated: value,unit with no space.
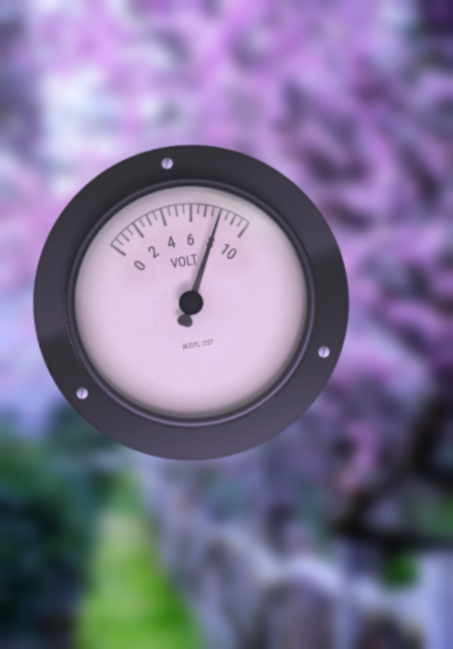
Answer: 8,V
